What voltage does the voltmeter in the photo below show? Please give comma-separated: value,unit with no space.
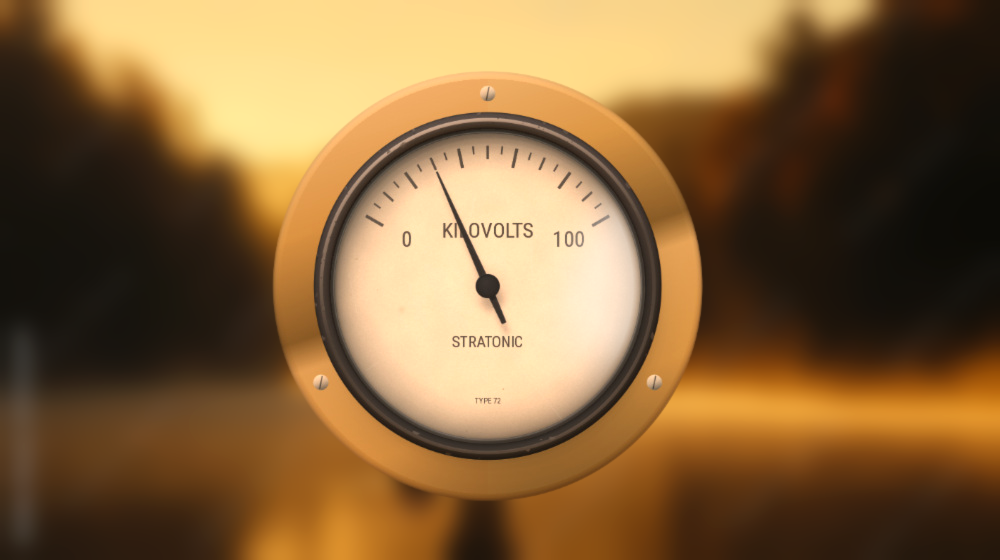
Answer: 30,kV
